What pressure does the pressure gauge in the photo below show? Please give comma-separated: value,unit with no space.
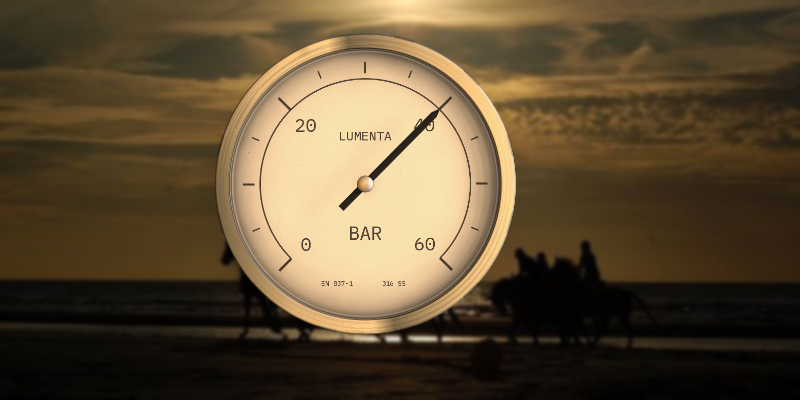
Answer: 40,bar
